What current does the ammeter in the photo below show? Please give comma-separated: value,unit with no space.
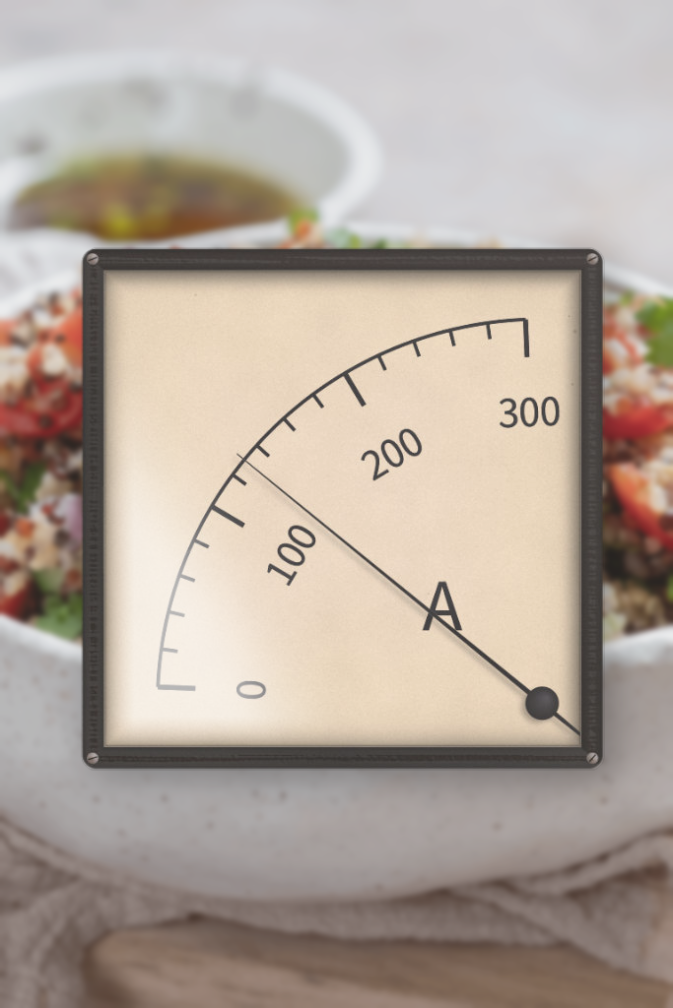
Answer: 130,A
